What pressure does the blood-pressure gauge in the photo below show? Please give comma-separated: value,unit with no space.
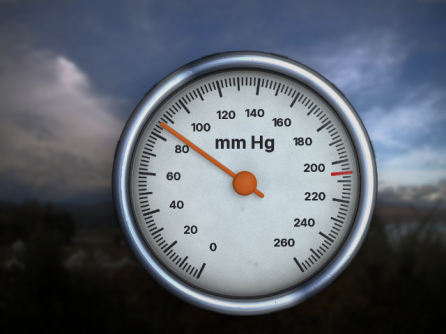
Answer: 86,mmHg
